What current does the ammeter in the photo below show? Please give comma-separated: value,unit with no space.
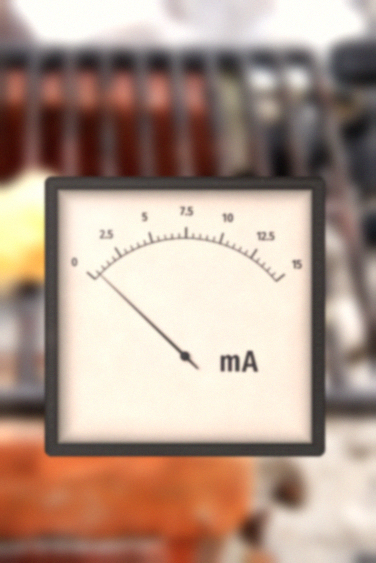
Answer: 0.5,mA
